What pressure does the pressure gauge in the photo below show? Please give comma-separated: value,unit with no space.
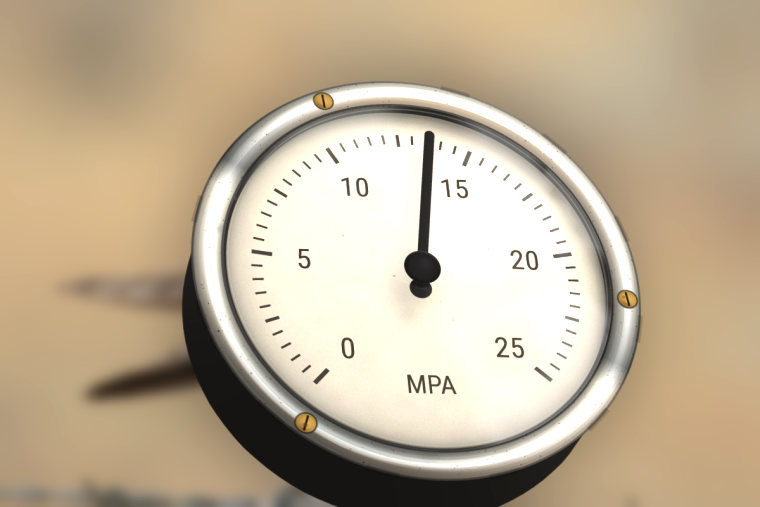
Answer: 13.5,MPa
